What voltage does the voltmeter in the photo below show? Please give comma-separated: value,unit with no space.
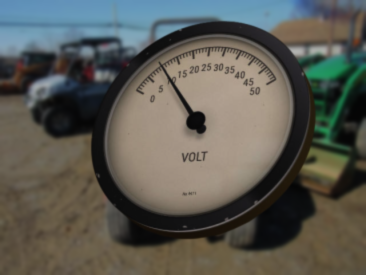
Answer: 10,V
